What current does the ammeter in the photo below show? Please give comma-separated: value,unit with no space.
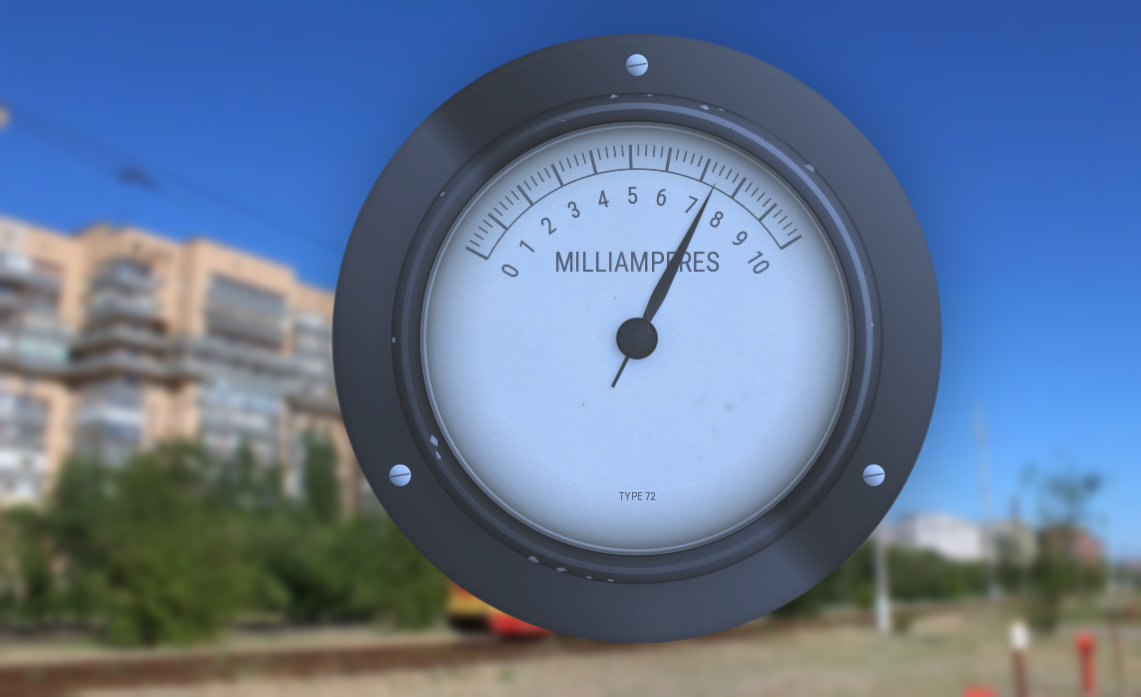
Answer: 7.4,mA
